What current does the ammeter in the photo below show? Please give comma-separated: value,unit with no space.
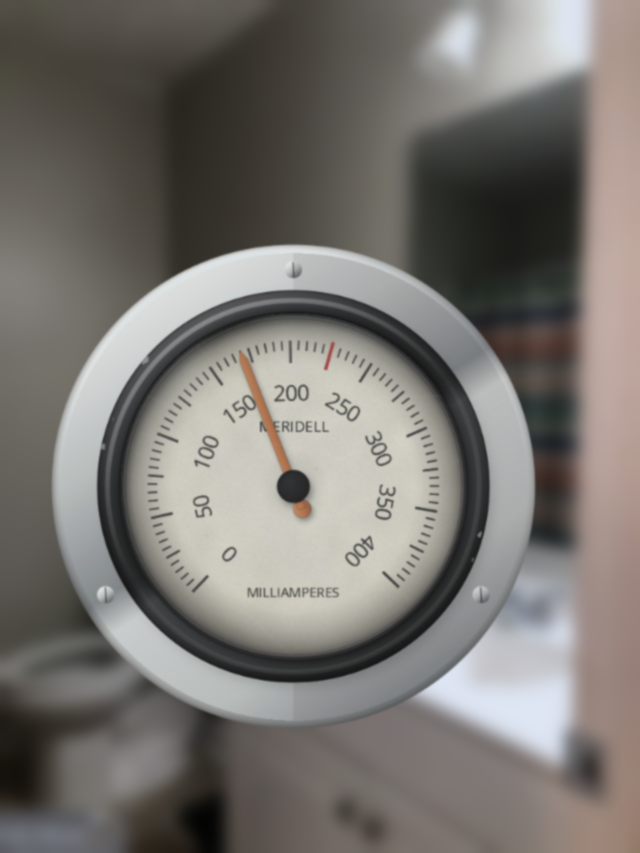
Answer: 170,mA
